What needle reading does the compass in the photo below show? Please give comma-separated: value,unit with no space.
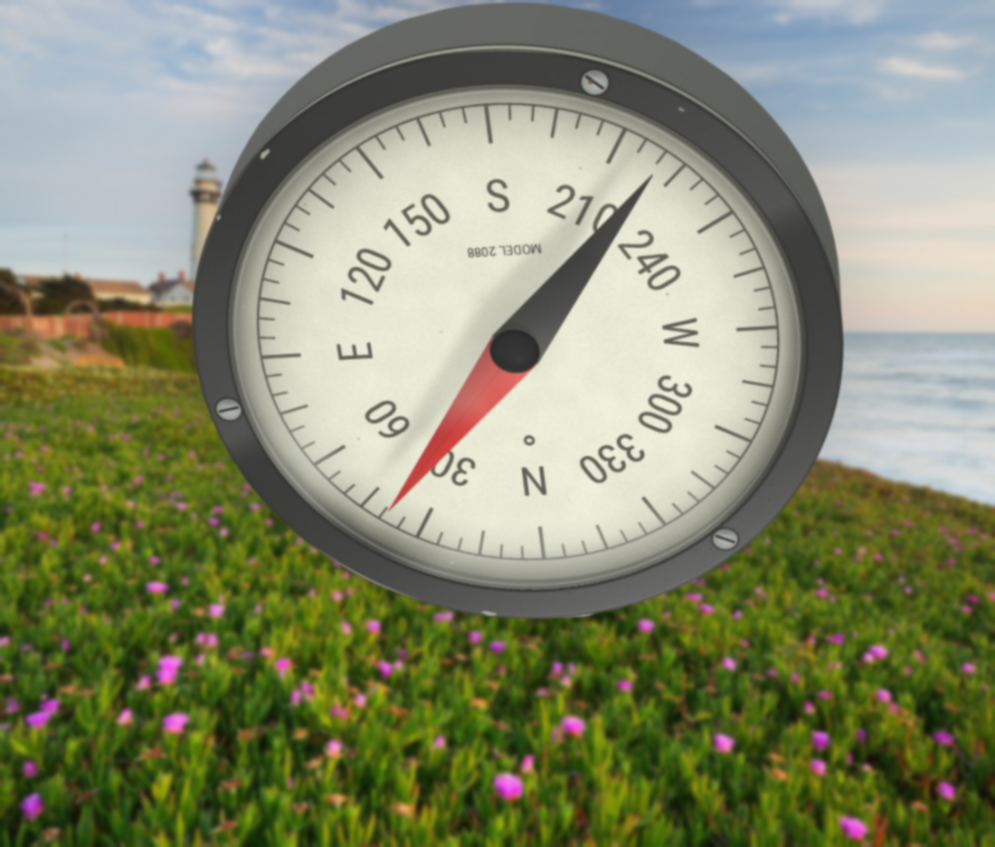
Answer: 40,°
